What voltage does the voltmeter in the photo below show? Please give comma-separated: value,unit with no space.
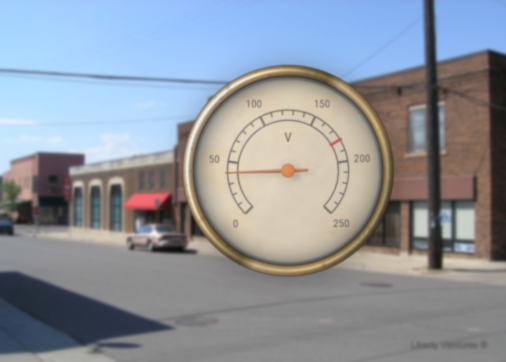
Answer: 40,V
